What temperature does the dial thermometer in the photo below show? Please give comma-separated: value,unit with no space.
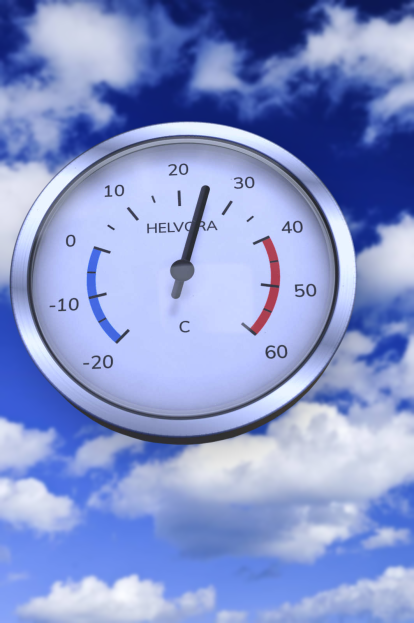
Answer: 25,°C
